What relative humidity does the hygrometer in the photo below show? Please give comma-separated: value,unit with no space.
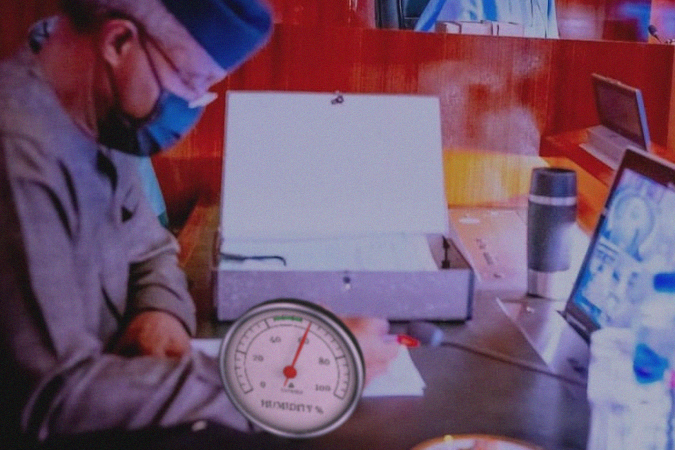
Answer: 60,%
